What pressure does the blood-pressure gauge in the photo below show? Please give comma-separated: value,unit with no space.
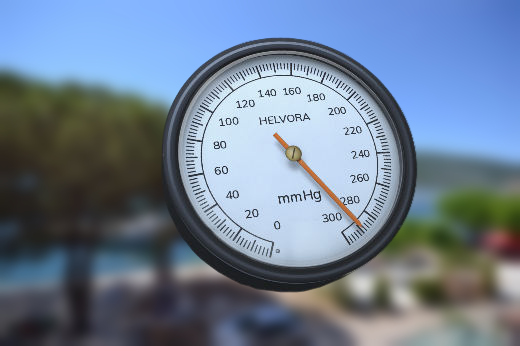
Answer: 290,mmHg
